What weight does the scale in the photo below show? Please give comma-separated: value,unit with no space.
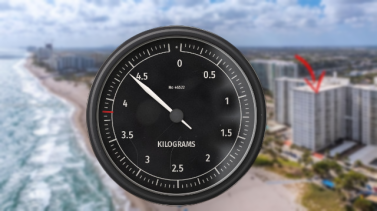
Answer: 4.4,kg
